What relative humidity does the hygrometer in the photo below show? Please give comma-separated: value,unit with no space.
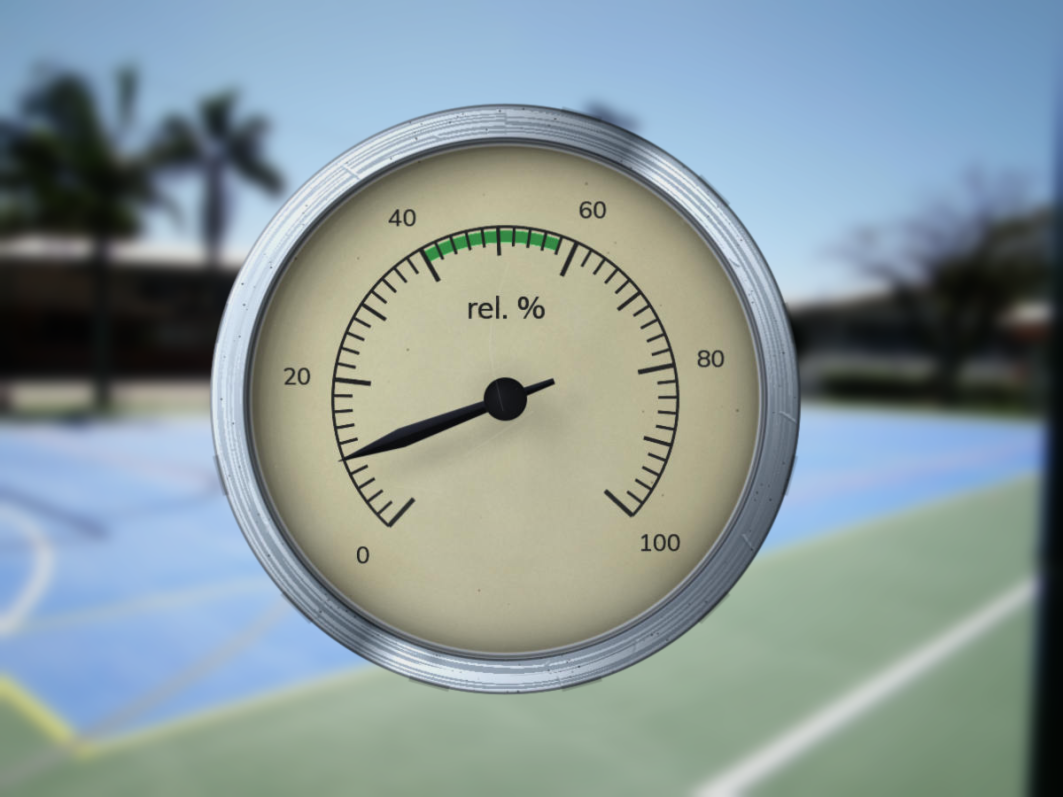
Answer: 10,%
